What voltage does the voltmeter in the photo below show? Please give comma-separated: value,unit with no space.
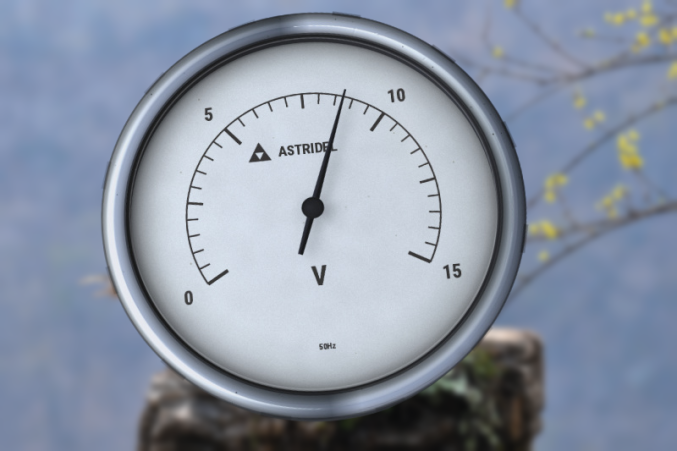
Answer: 8.75,V
